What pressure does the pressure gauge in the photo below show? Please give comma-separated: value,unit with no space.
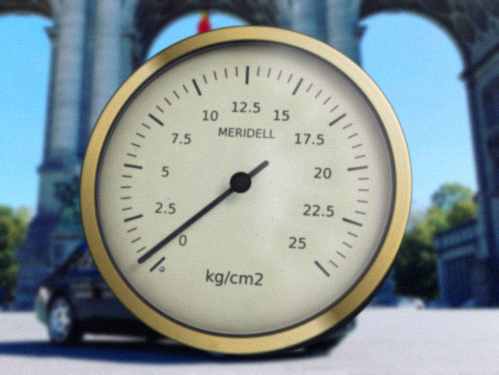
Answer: 0.5,kg/cm²
